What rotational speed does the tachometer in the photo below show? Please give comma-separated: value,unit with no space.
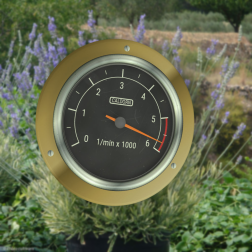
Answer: 5750,rpm
